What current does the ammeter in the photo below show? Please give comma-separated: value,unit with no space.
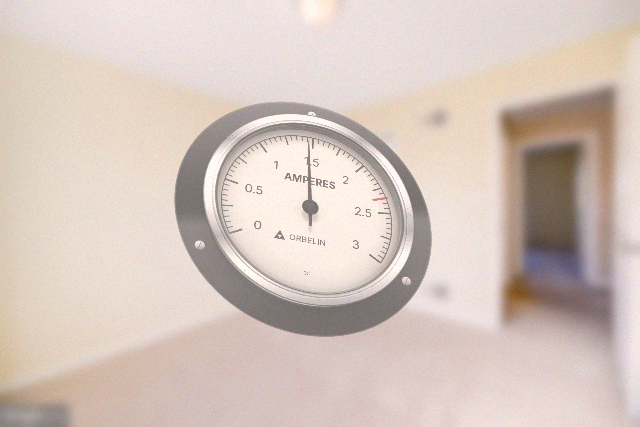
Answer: 1.45,A
